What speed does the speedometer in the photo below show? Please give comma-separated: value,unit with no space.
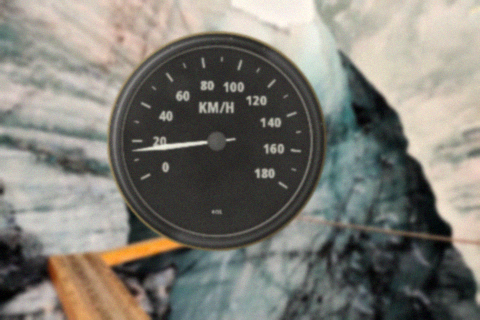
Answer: 15,km/h
